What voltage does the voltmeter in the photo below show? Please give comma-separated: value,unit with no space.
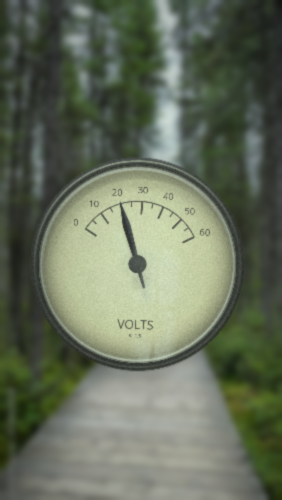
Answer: 20,V
